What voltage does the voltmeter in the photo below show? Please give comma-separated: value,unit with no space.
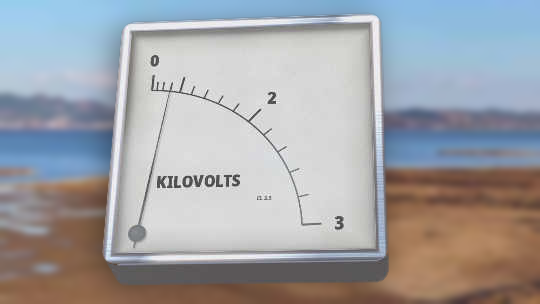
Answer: 0.8,kV
